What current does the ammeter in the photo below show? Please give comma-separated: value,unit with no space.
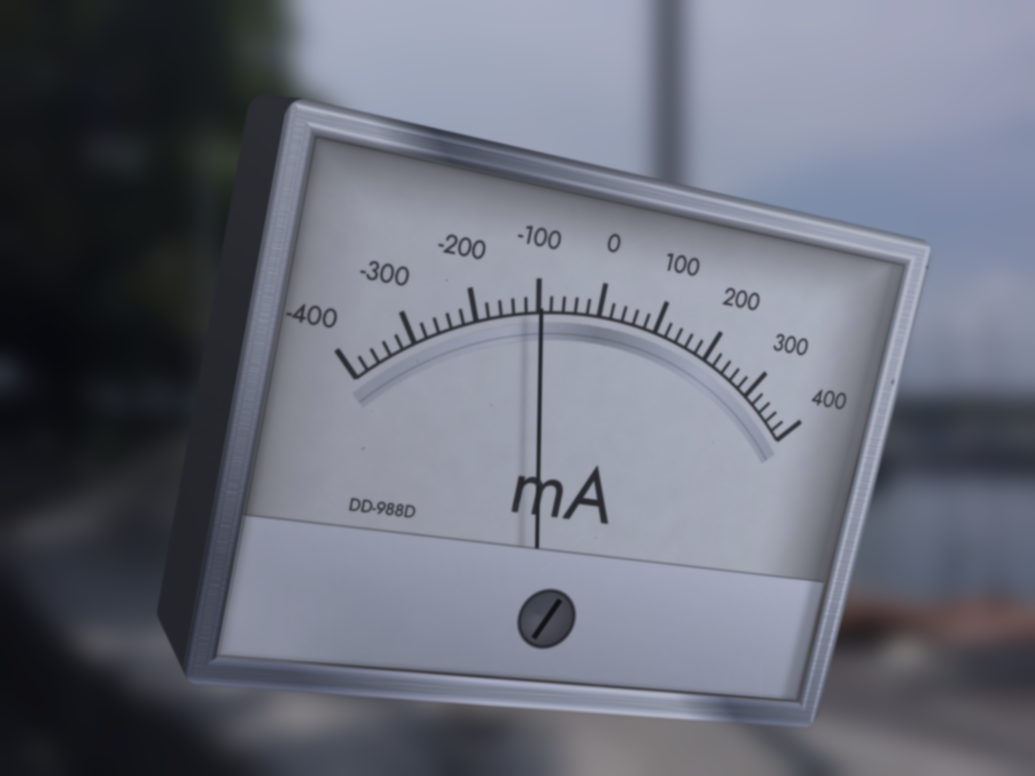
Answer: -100,mA
